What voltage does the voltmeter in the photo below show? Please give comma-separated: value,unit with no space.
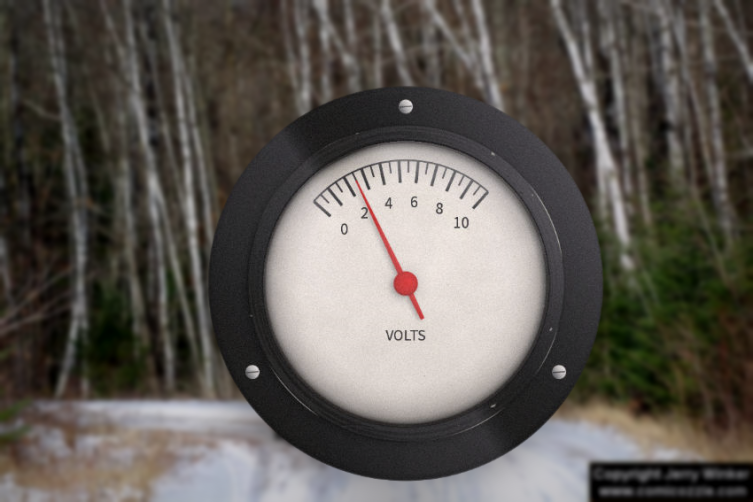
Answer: 2.5,V
